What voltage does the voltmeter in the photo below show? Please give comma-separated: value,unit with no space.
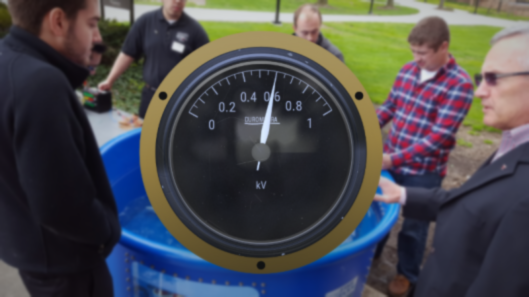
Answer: 0.6,kV
